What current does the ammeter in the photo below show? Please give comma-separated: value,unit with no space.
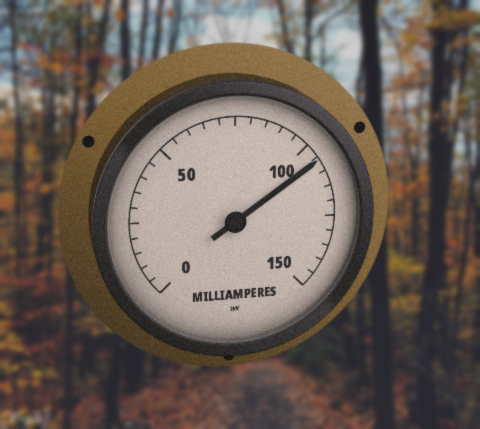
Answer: 105,mA
